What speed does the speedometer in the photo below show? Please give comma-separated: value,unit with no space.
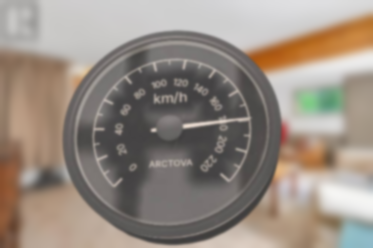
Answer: 180,km/h
